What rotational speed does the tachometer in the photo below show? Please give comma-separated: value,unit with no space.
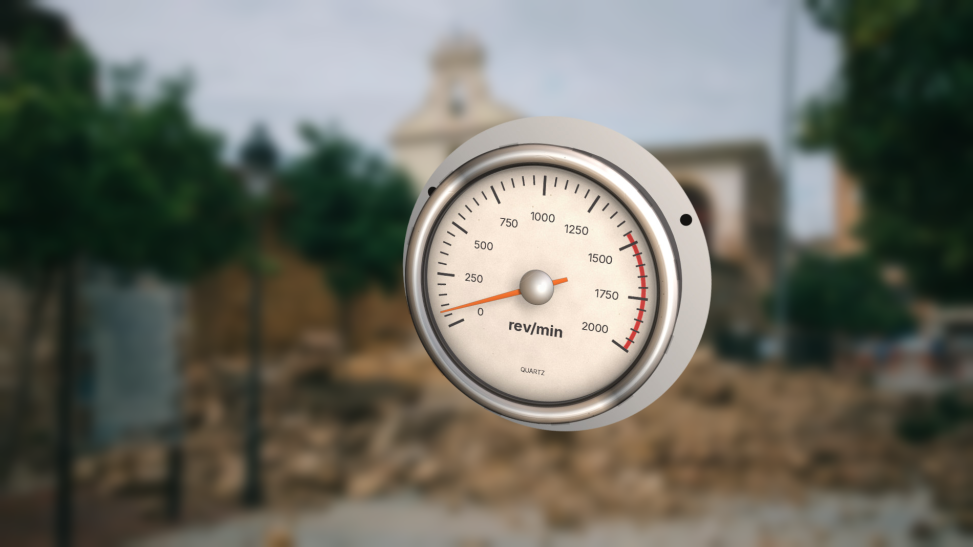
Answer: 75,rpm
